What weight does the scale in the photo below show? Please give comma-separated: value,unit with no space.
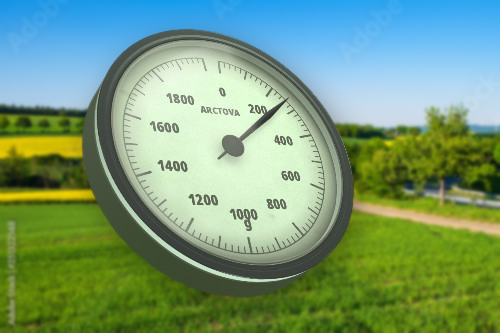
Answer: 260,g
